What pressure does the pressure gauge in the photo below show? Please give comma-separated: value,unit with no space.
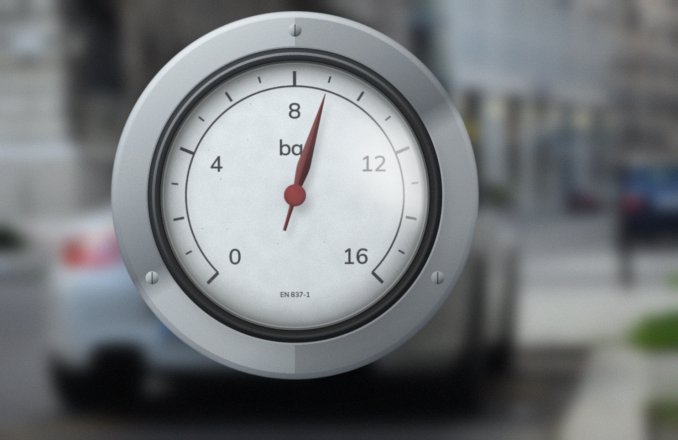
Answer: 9,bar
